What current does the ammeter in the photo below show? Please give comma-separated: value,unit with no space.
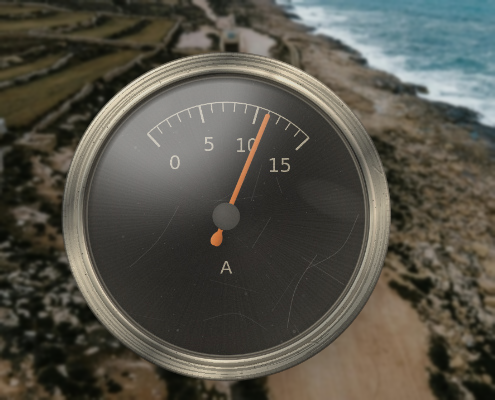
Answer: 11,A
